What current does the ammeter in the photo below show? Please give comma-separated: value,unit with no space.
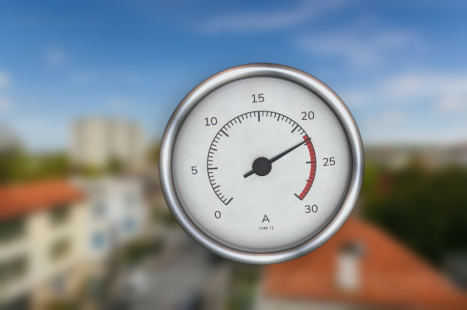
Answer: 22,A
